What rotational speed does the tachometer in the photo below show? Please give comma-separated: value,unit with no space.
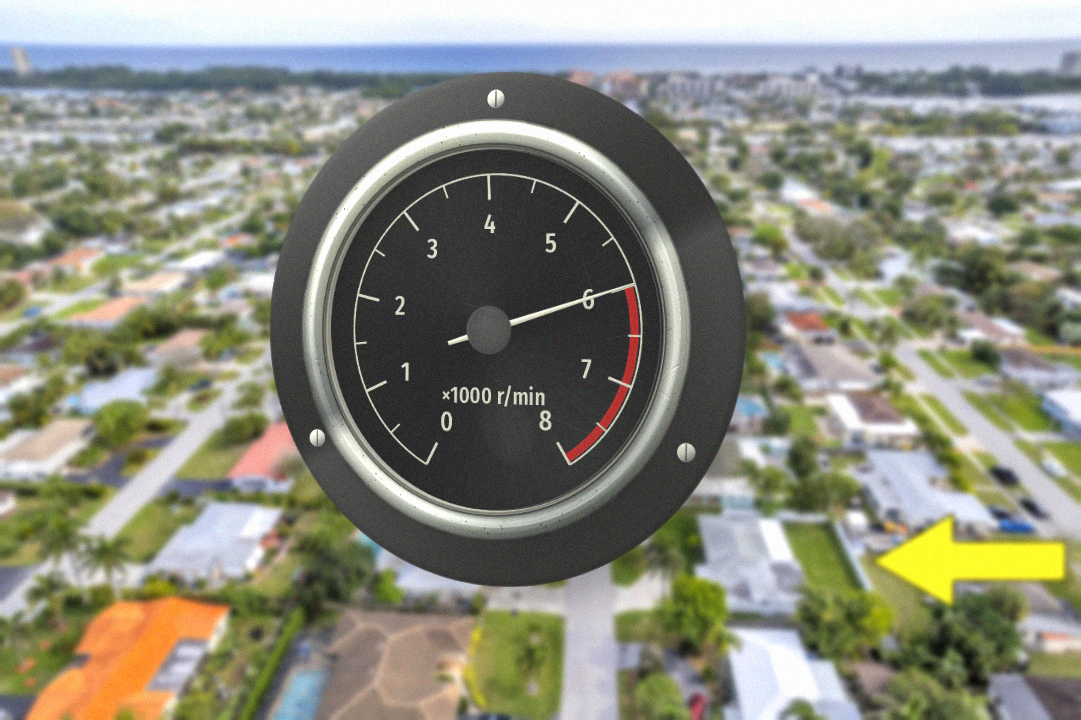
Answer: 6000,rpm
